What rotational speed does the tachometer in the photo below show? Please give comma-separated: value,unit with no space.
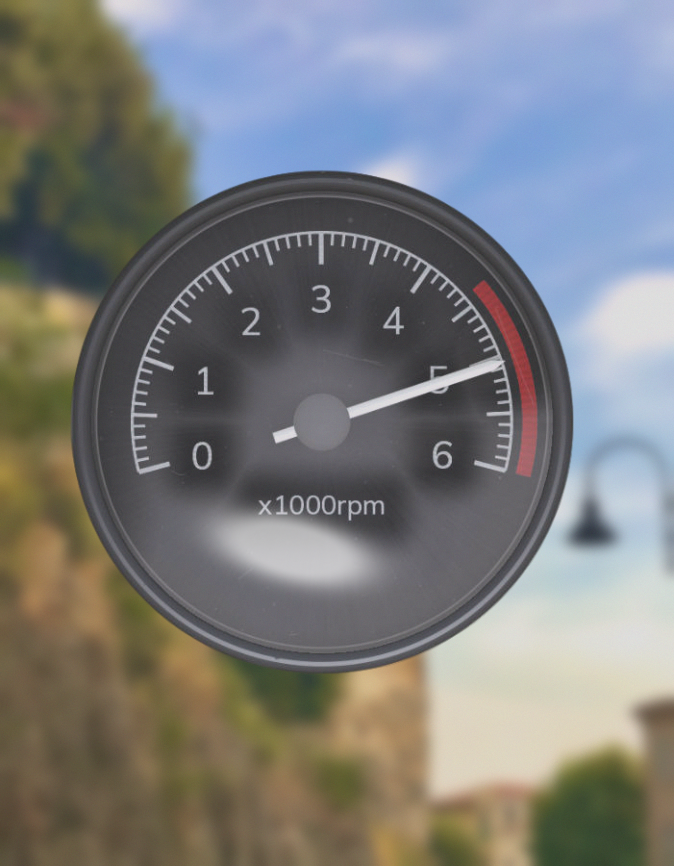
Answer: 5050,rpm
